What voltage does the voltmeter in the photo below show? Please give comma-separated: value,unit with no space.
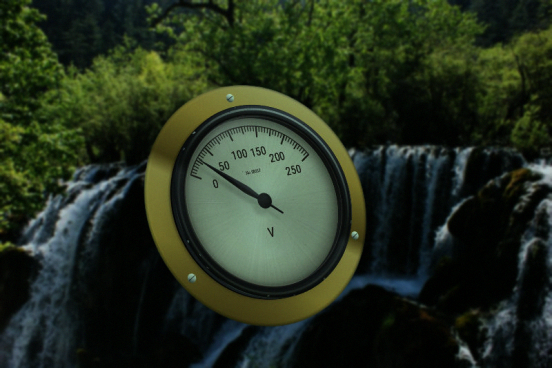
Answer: 25,V
